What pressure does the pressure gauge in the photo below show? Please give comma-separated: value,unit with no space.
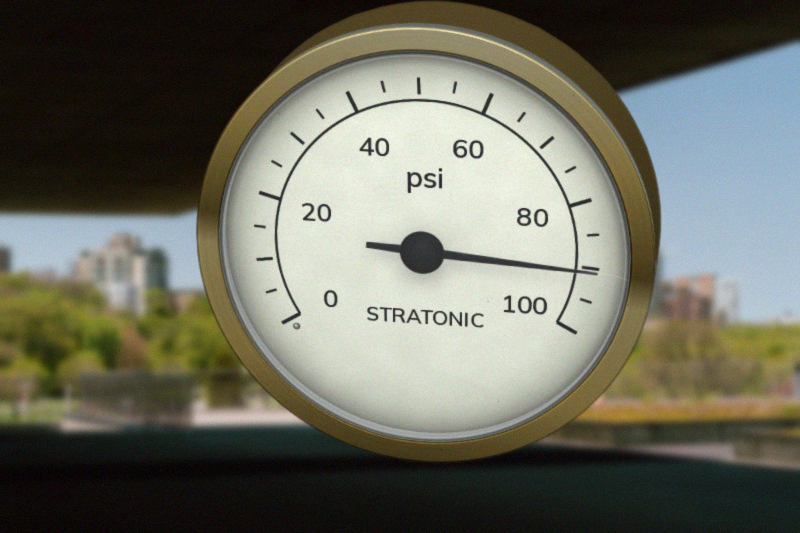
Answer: 90,psi
